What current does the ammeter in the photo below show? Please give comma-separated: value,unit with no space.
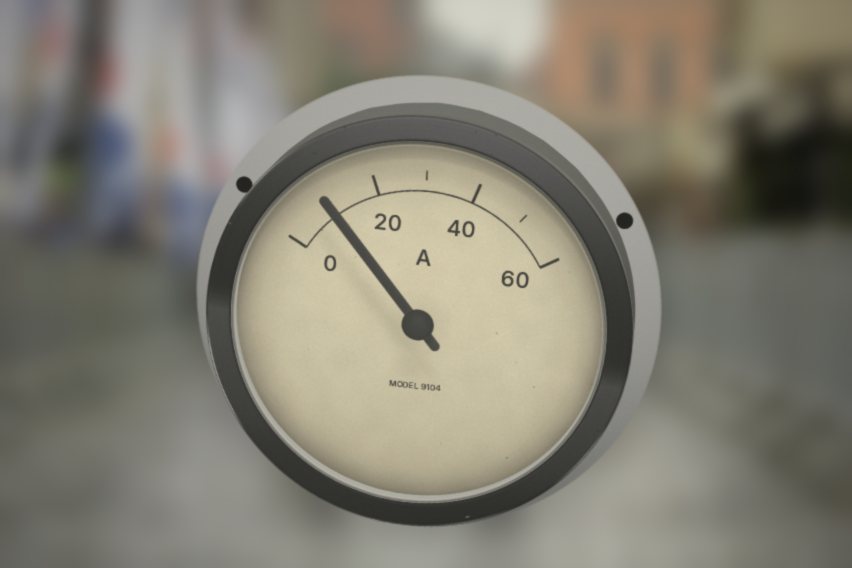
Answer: 10,A
